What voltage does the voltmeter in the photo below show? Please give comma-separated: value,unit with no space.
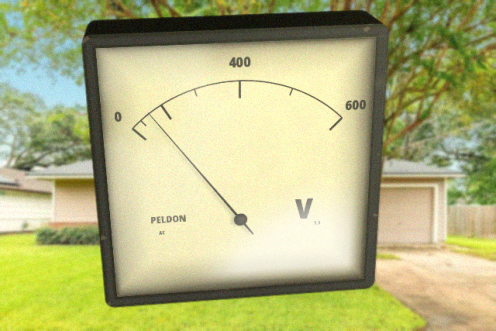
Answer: 150,V
